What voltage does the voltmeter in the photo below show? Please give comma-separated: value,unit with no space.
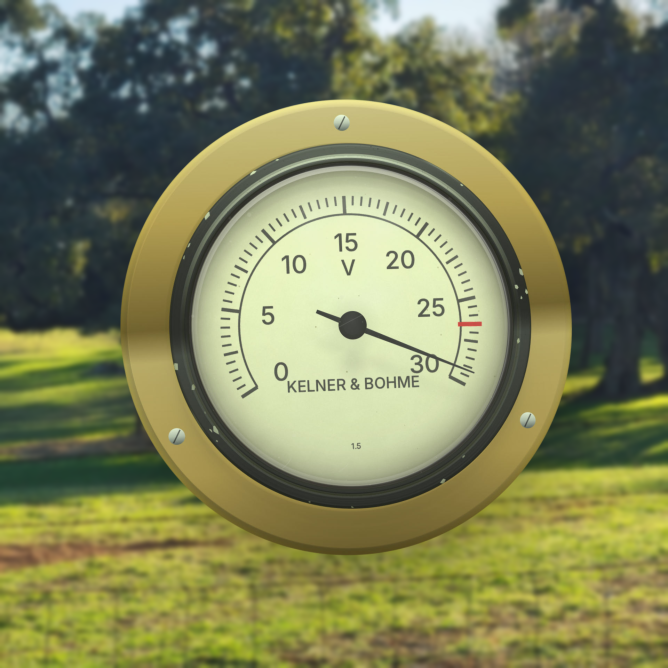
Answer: 29.25,V
